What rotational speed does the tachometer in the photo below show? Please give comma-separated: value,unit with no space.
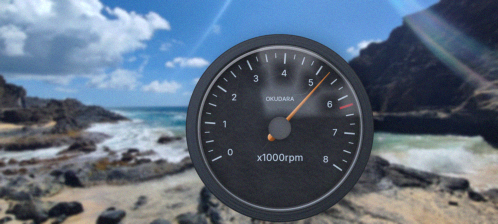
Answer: 5250,rpm
